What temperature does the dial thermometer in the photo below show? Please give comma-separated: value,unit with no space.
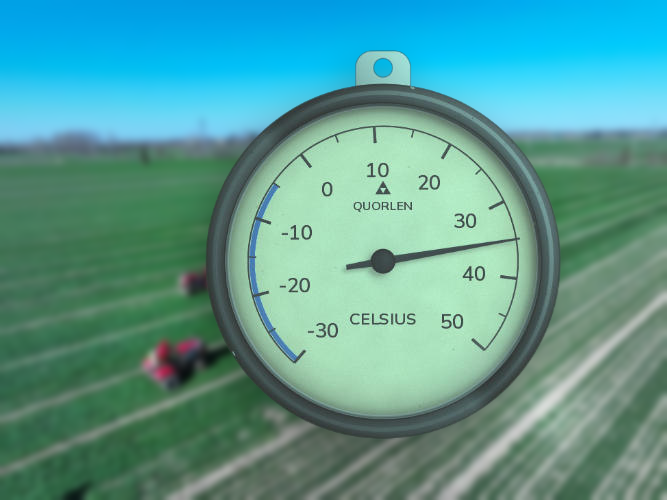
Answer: 35,°C
